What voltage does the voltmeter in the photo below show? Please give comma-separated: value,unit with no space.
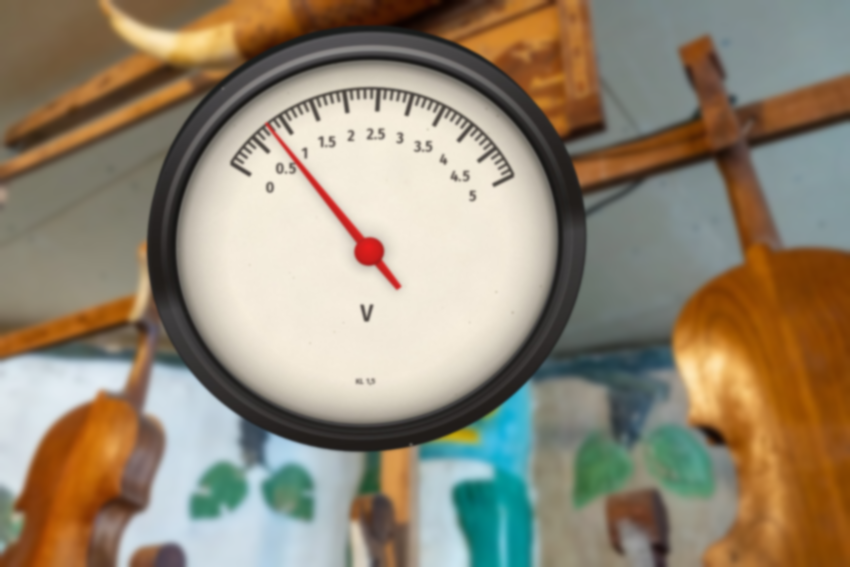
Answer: 0.8,V
